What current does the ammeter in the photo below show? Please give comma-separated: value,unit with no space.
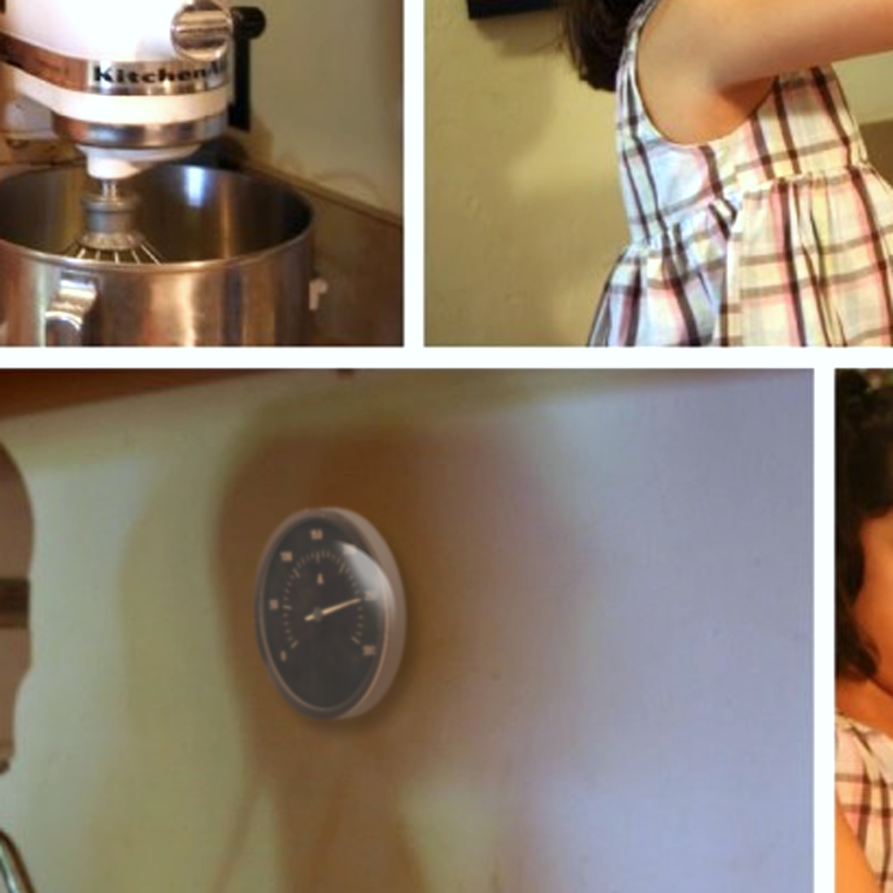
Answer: 250,A
